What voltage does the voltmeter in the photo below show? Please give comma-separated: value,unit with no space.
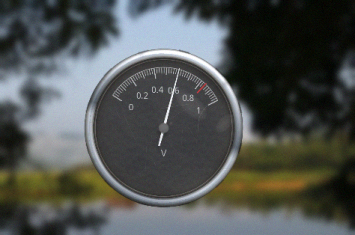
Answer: 0.6,V
